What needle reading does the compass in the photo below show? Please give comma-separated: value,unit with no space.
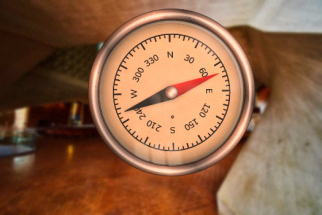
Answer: 70,°
